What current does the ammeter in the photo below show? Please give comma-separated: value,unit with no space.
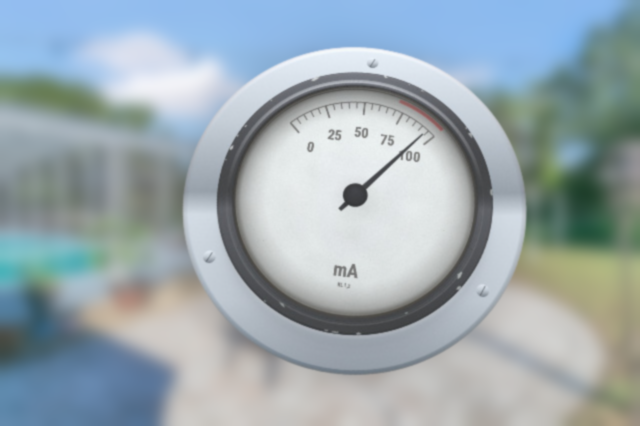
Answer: 95,mA
